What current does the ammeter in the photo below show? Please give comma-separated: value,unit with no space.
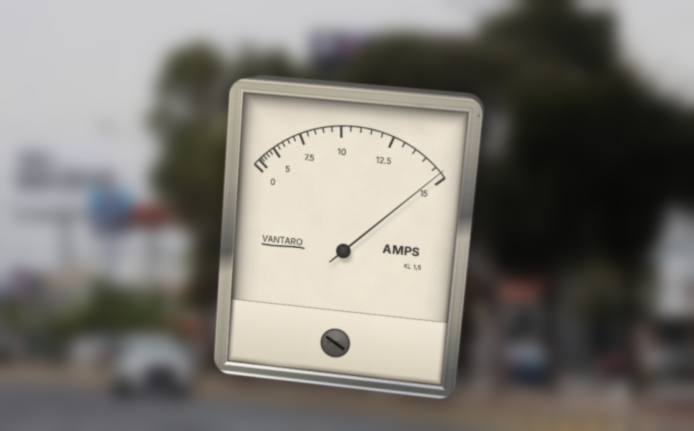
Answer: 14.75,A
